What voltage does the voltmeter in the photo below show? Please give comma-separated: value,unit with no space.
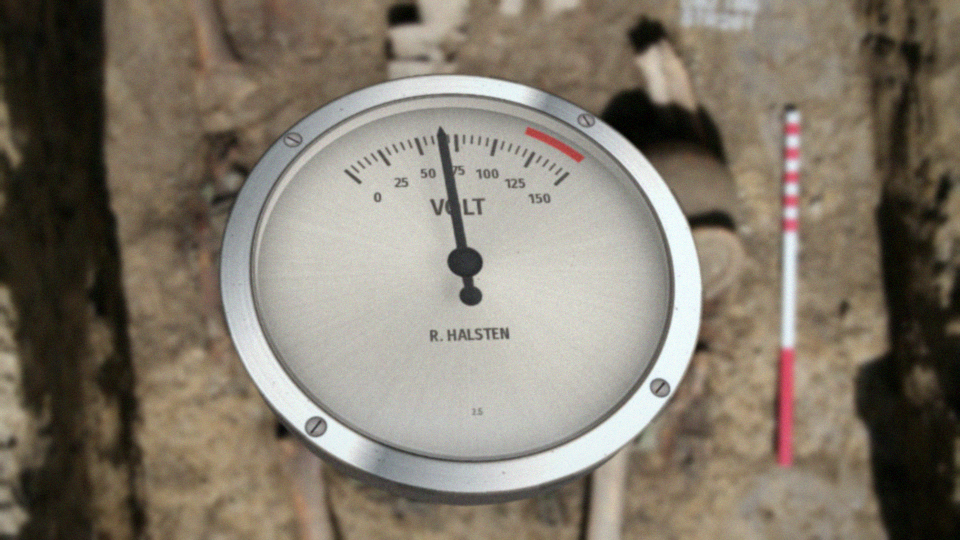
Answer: 65,V
